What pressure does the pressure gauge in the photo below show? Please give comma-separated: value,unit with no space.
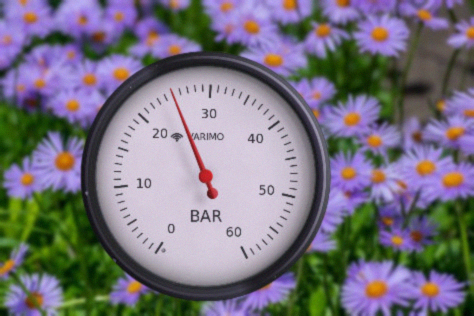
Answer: 25,bar
